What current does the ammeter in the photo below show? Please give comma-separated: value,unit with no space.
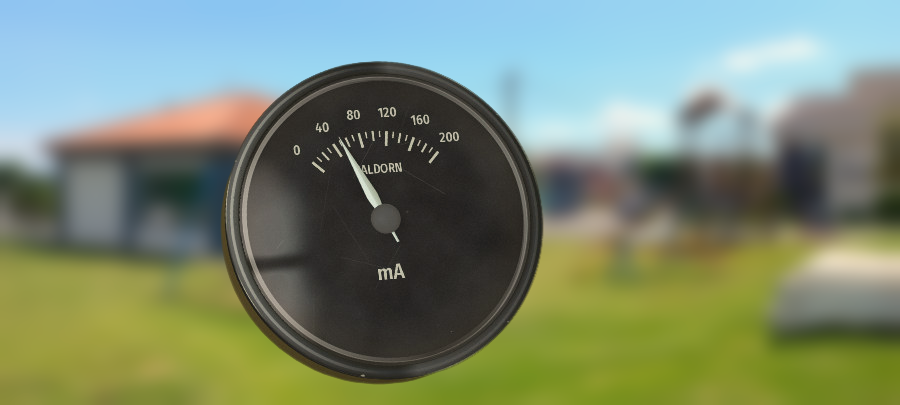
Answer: 50,mA
